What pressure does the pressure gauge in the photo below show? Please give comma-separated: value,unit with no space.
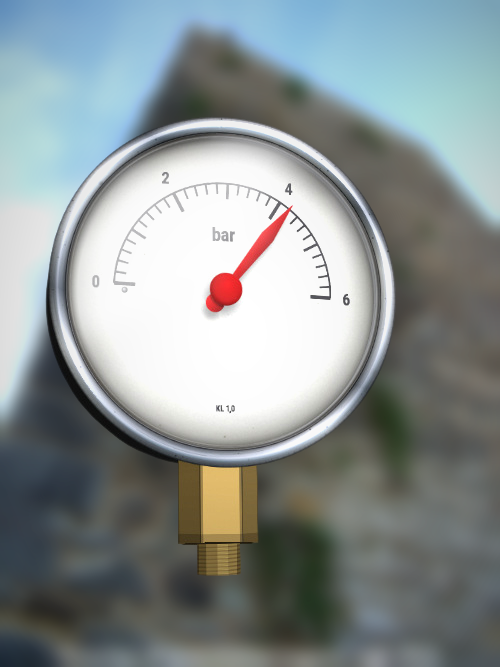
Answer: 4.2,bar
